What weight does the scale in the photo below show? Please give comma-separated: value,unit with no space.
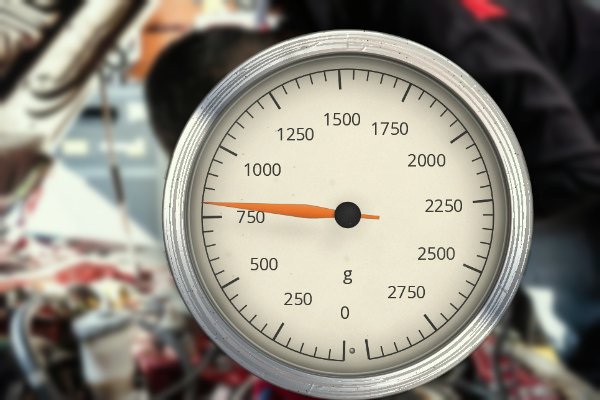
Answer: 800,g
